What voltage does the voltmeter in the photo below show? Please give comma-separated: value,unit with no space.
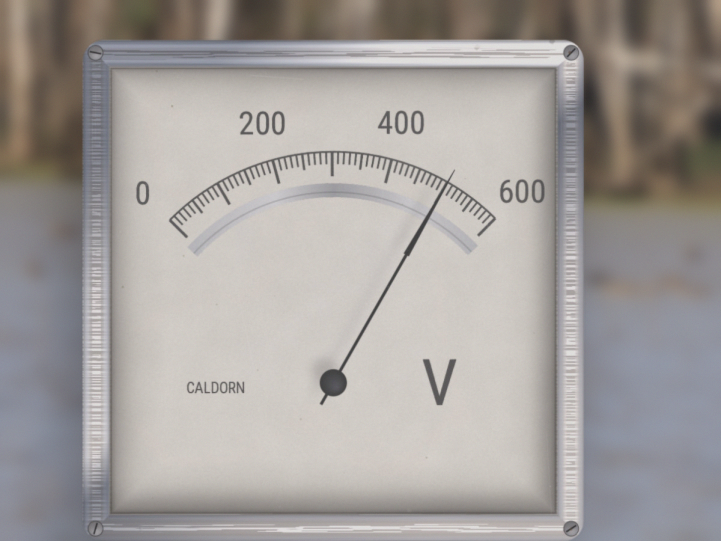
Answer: 500,V
